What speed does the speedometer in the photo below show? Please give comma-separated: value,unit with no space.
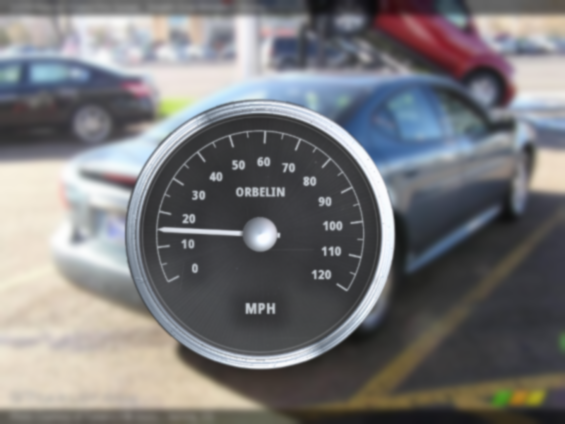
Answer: 15,mph
